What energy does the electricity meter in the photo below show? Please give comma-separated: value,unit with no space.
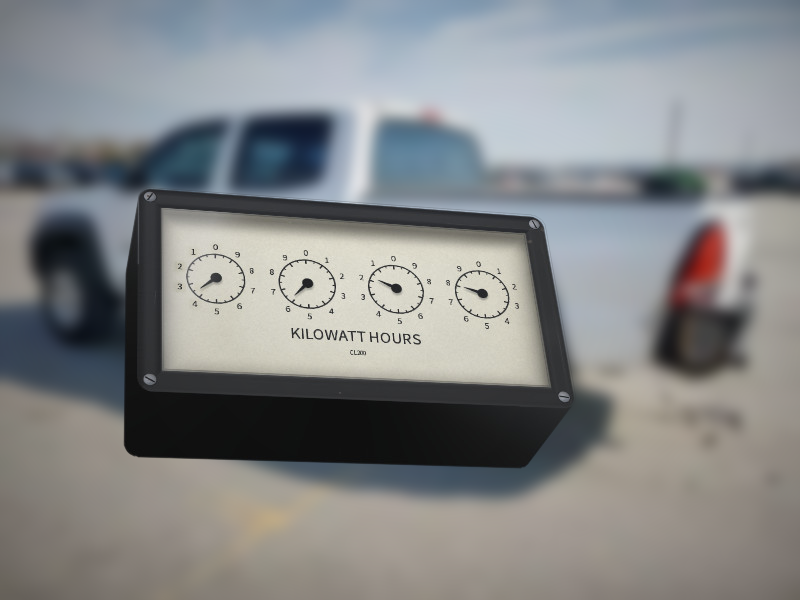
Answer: 3618,kWh
